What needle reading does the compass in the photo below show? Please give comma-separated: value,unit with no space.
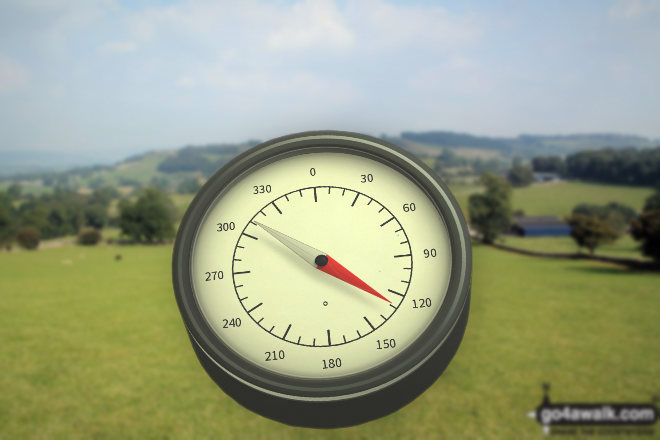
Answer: 130,°
